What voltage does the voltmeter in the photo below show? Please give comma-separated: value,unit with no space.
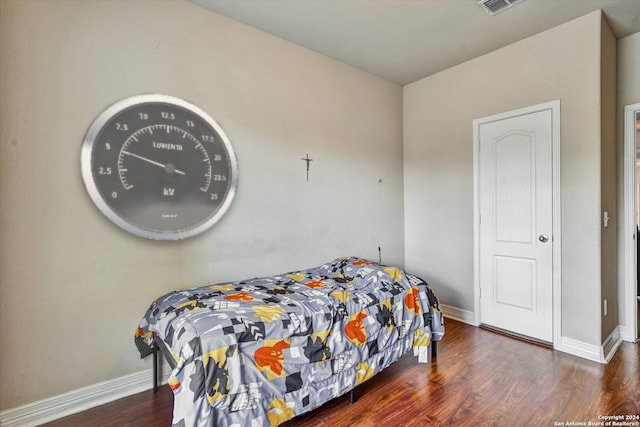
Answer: 5,kV
